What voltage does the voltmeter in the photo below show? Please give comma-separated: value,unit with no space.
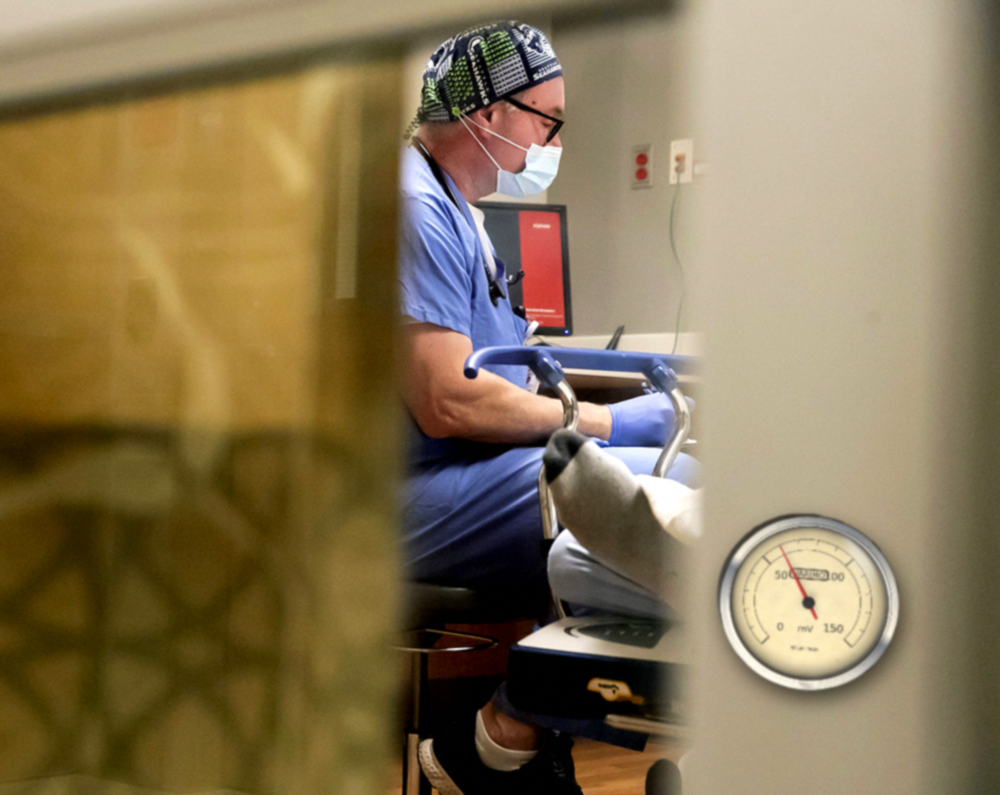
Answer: 60,mV
